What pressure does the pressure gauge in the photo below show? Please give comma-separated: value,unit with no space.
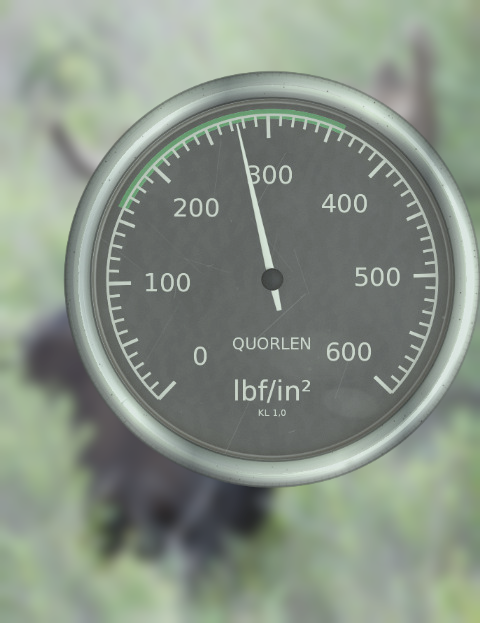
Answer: 275,psi
